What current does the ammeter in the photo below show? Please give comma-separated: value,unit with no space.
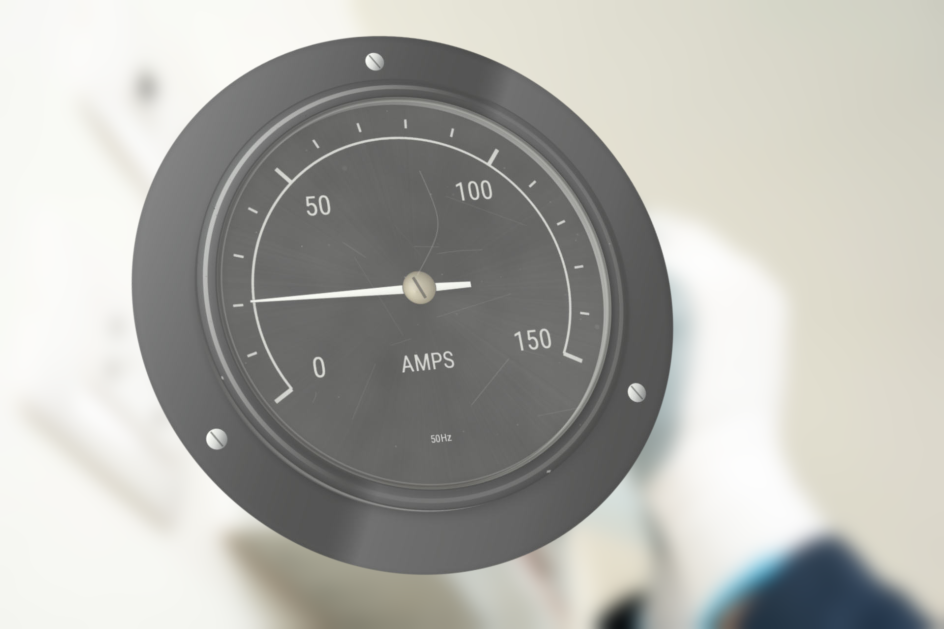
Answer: 20,A
